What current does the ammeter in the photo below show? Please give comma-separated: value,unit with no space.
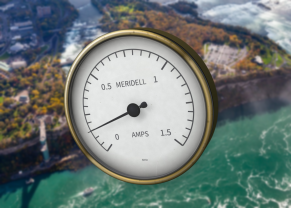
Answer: 0.15,A
